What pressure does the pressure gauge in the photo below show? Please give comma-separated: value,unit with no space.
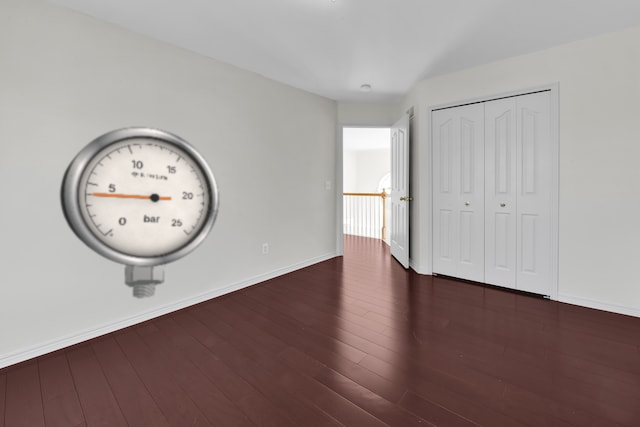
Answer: 4,bar
